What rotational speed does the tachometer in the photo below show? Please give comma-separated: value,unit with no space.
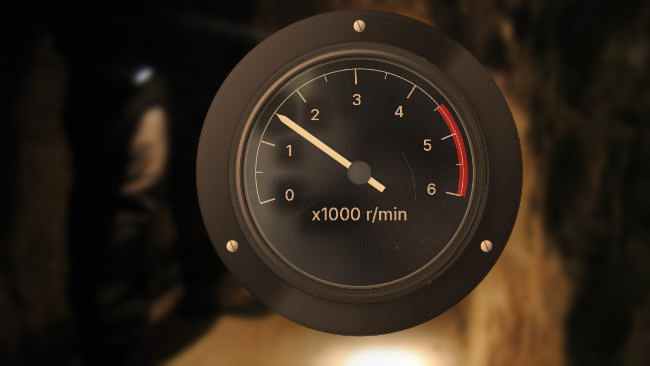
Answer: 1500,rpm
